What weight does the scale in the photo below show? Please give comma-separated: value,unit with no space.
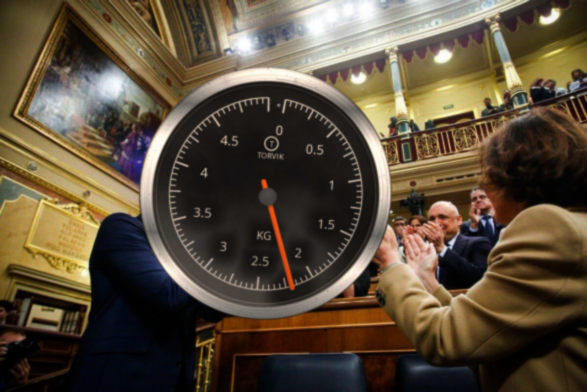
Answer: 2.2,kg
